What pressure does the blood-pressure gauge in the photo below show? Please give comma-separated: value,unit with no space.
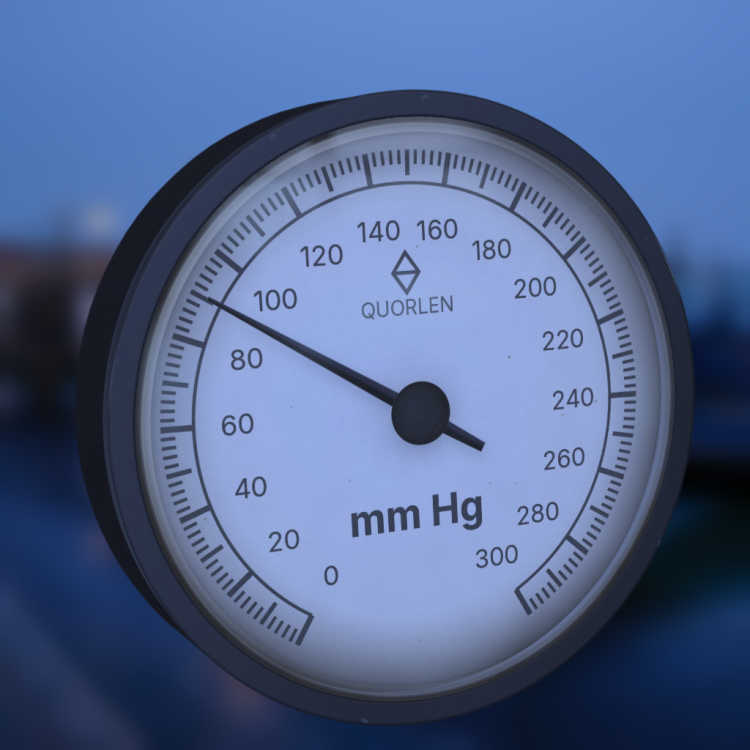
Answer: 90,mmHg
